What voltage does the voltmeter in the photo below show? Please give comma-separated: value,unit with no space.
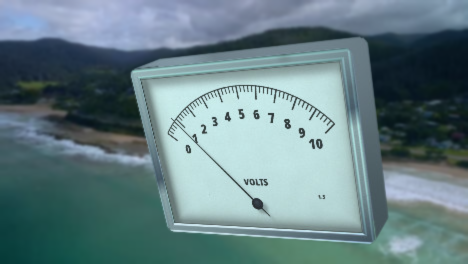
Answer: 1,V
